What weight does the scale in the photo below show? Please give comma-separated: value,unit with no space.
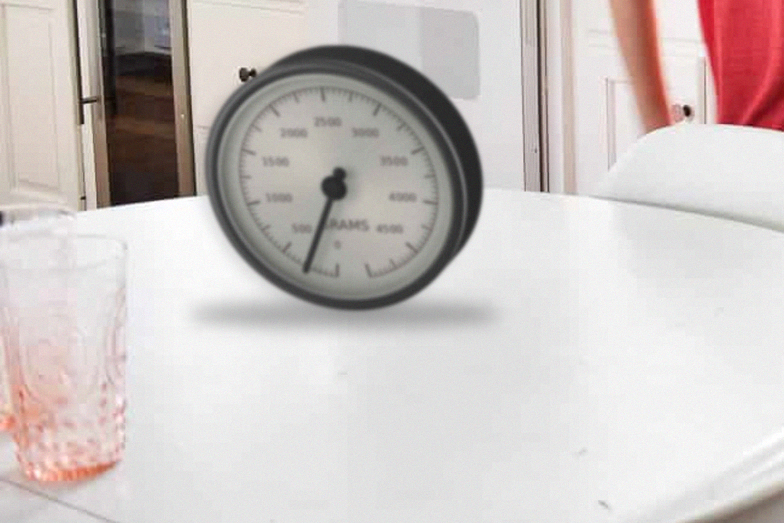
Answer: 250,g
